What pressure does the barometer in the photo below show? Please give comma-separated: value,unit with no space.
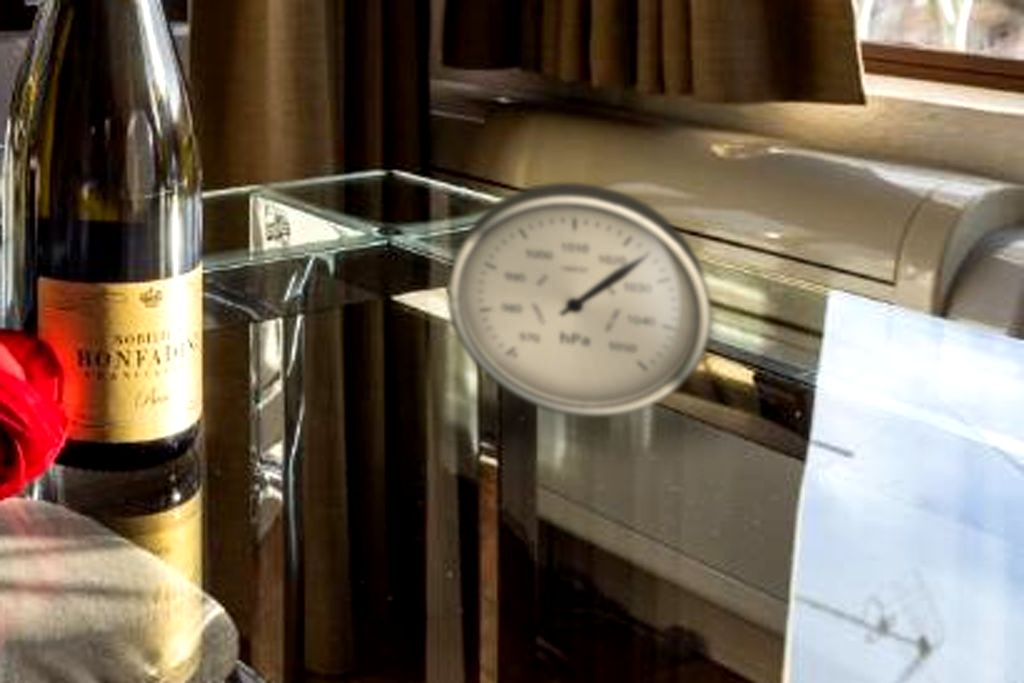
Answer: 1024,hPa
